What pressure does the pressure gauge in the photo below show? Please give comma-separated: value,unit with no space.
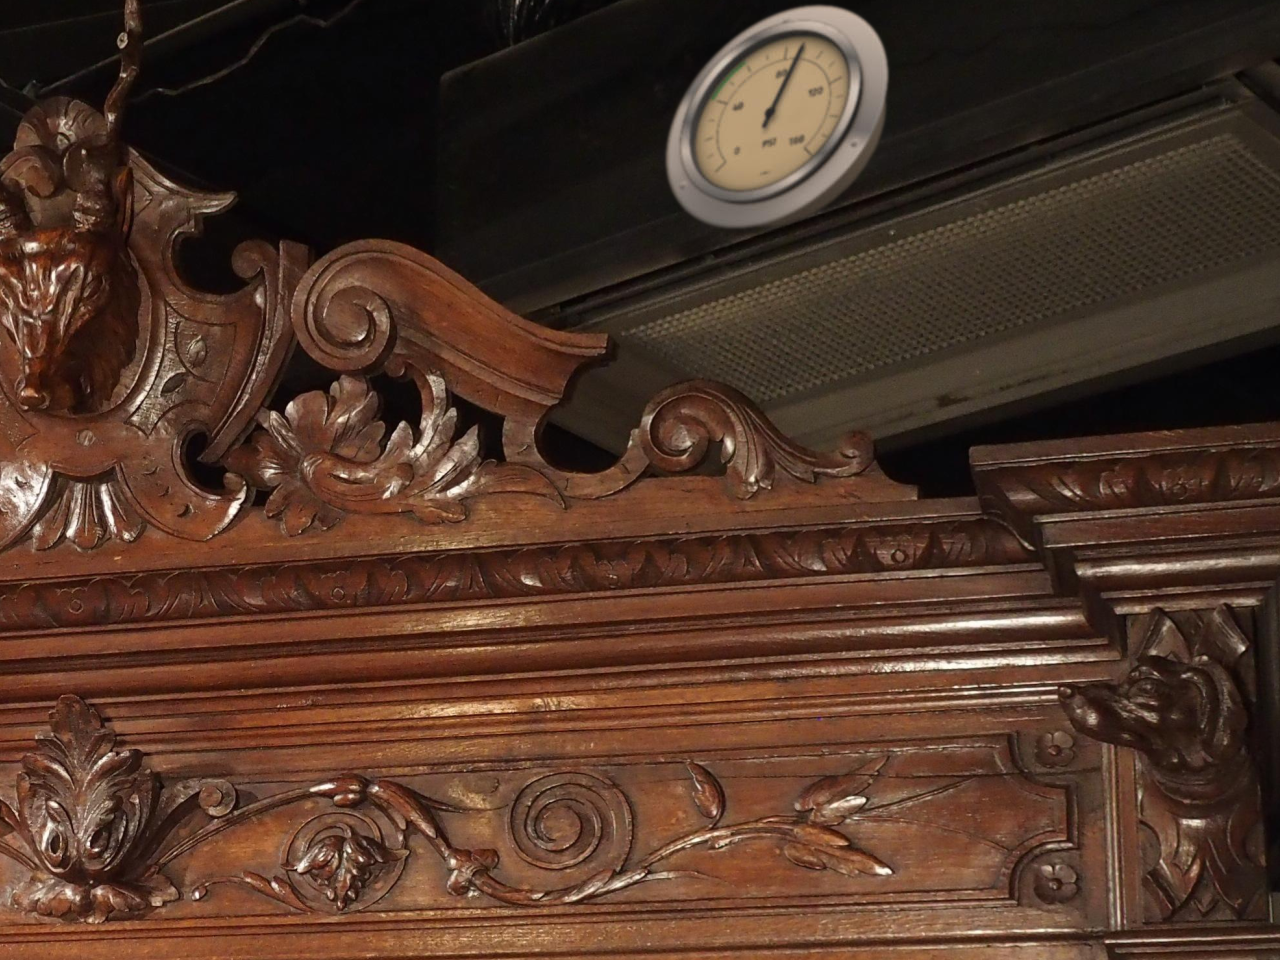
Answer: 90,psi
